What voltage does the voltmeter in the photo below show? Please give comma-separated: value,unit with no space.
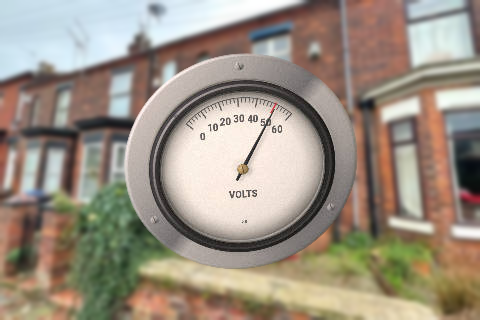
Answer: 50,V
